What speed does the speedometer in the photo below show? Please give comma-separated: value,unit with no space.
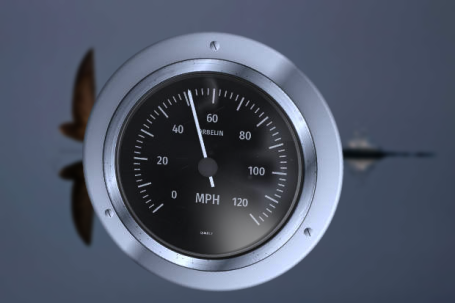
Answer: 52,mph
